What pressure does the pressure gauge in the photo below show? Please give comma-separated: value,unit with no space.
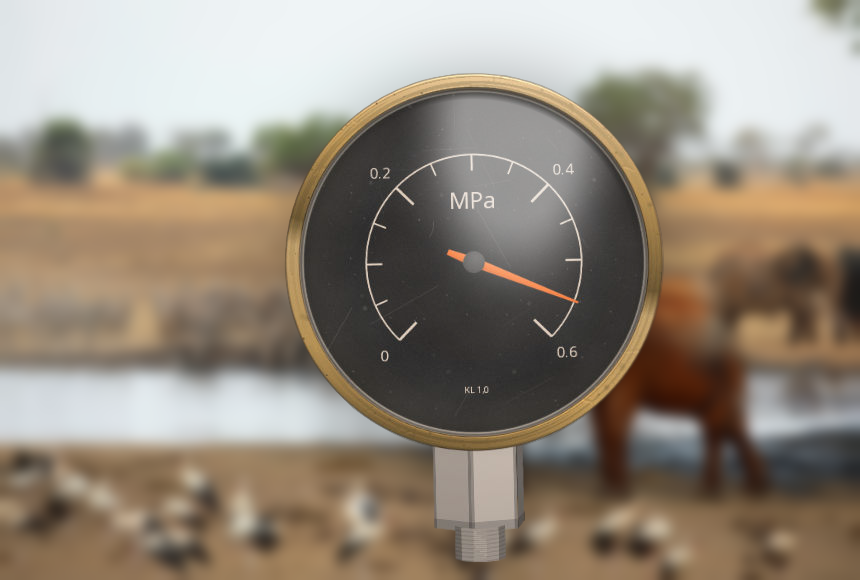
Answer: 0.55,MPa
